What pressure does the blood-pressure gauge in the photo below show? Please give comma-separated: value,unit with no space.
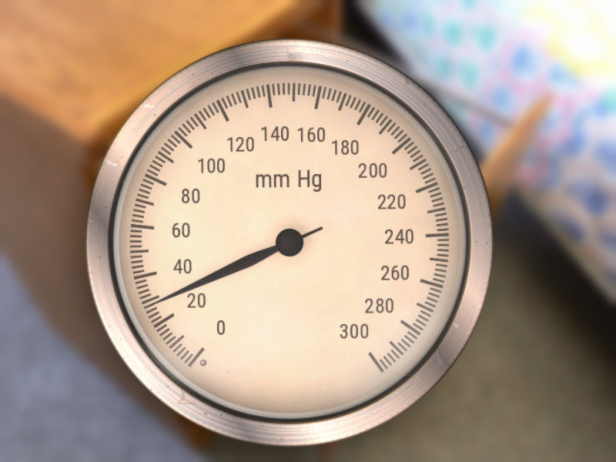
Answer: 28,mmHg
